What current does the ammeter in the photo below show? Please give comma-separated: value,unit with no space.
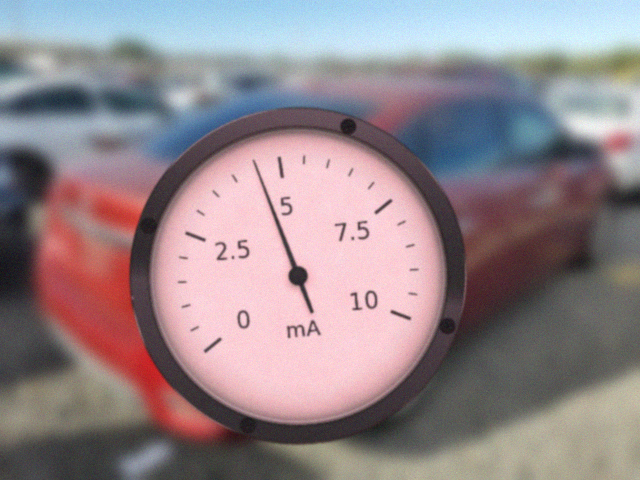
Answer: 4.5,mA
